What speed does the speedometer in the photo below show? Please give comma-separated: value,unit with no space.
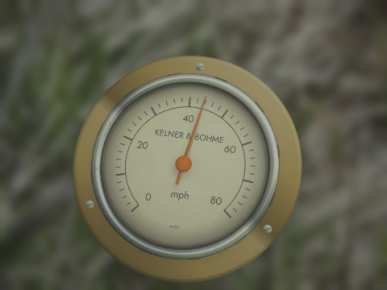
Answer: 44,mph
